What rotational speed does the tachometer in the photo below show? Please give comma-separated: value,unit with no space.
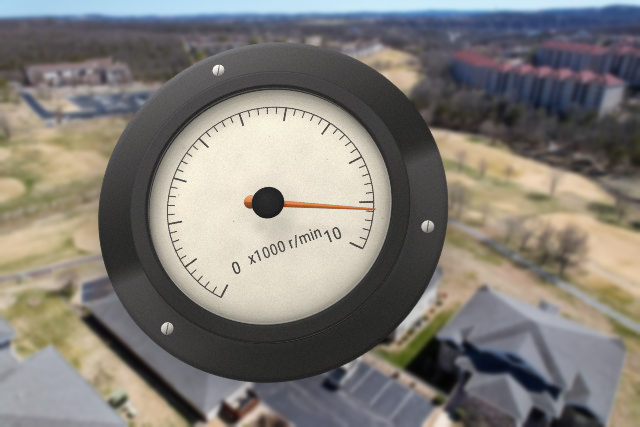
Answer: 9200,rpm
